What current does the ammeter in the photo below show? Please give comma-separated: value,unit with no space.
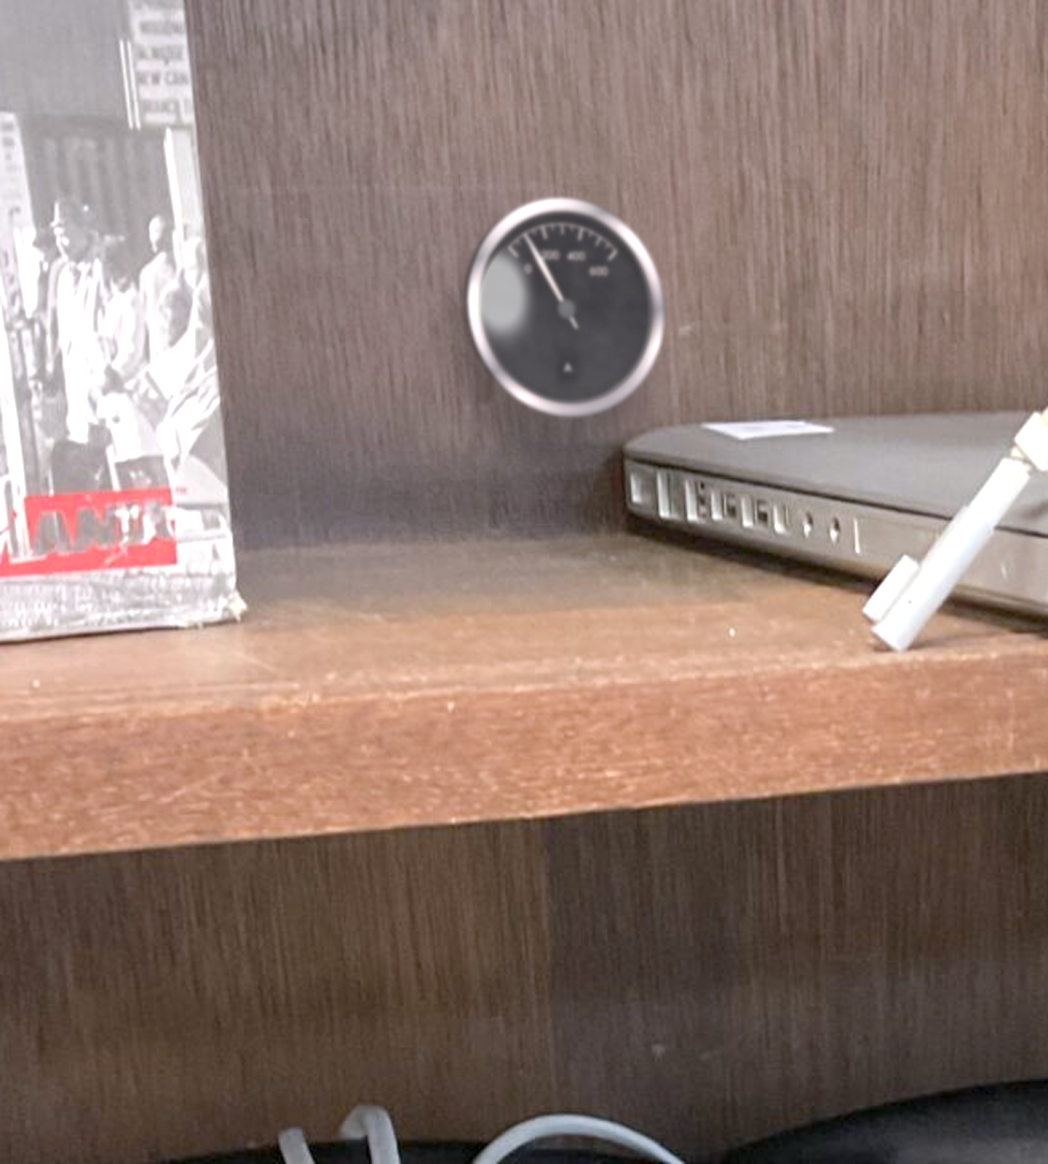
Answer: 100,A
